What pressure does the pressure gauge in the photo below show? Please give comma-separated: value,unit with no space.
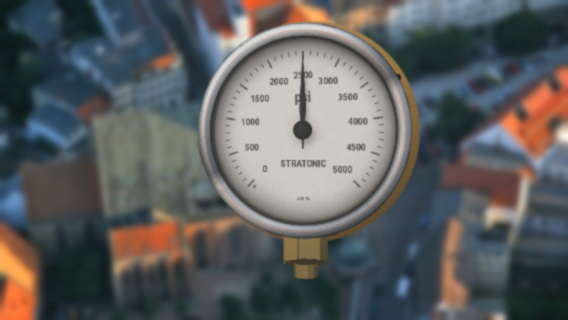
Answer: 2500,psi
